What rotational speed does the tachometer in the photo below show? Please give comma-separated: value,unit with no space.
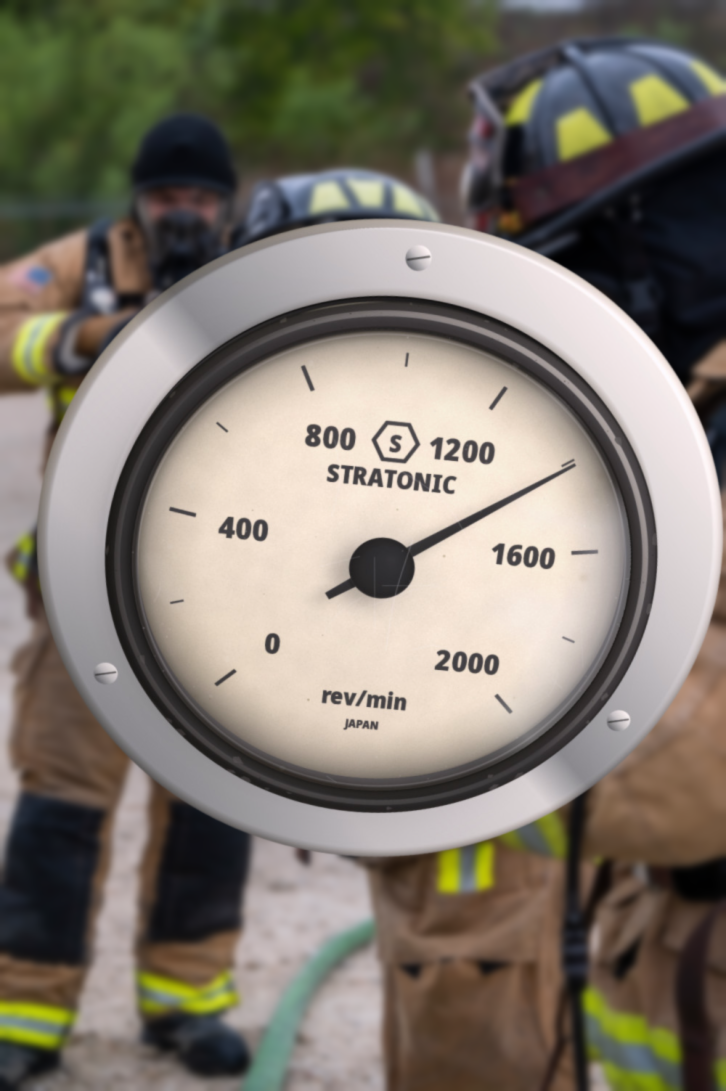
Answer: 1400,rpm
